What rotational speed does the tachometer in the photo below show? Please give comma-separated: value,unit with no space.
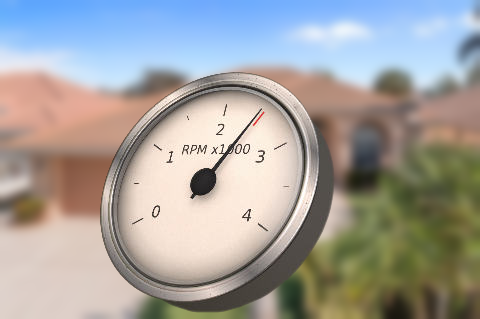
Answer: 2500,rpm
